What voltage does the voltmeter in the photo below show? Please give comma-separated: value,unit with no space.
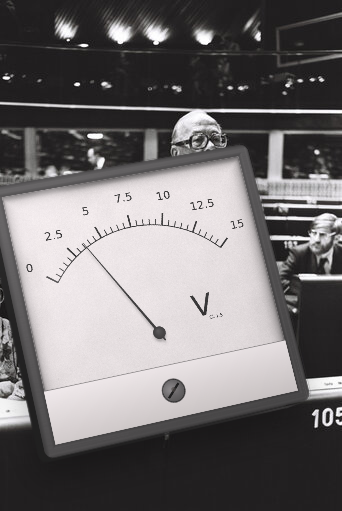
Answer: 3.5,V
